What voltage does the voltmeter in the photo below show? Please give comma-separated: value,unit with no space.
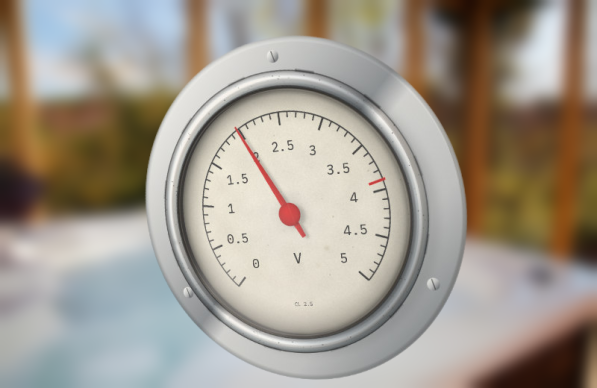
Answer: 2,V
